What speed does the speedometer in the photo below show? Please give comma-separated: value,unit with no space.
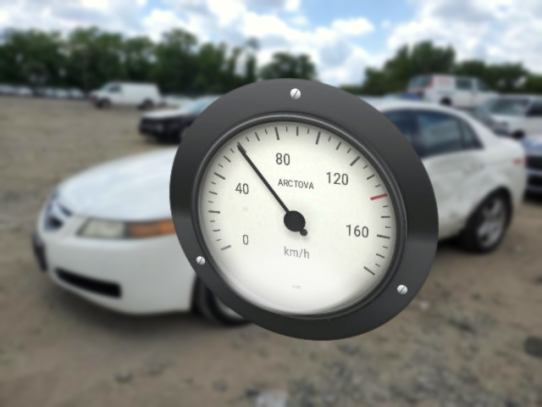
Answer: 60,km/h
